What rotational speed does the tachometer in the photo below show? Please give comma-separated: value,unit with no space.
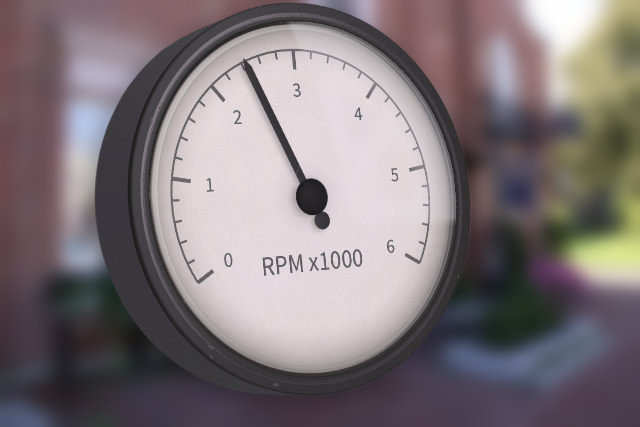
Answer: 2400,rpm
